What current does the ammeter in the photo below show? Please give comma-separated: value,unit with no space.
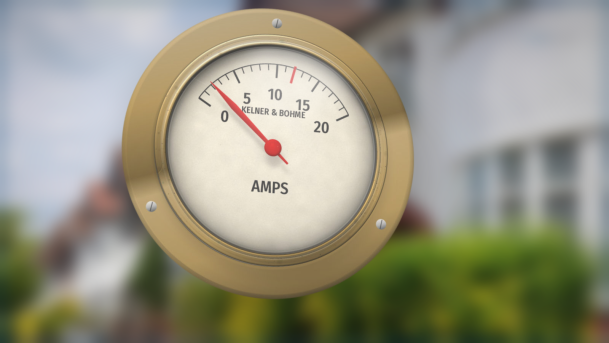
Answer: 2,A
